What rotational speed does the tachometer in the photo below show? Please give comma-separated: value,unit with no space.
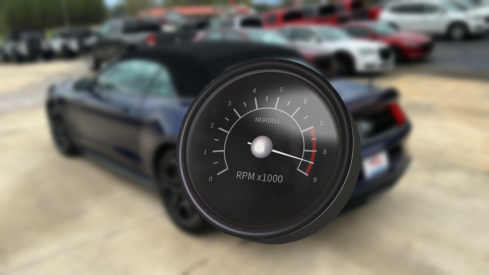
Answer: 8500,rpm
